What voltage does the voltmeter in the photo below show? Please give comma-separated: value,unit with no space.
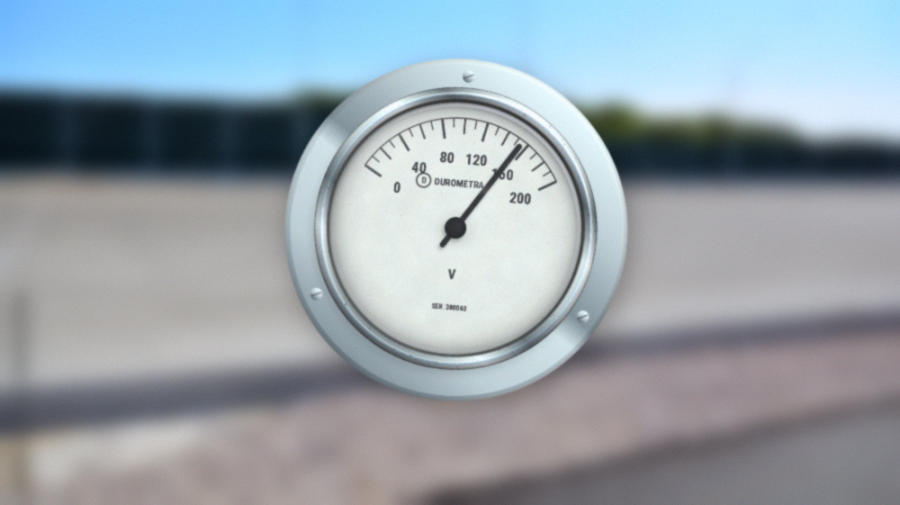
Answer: 155,V
